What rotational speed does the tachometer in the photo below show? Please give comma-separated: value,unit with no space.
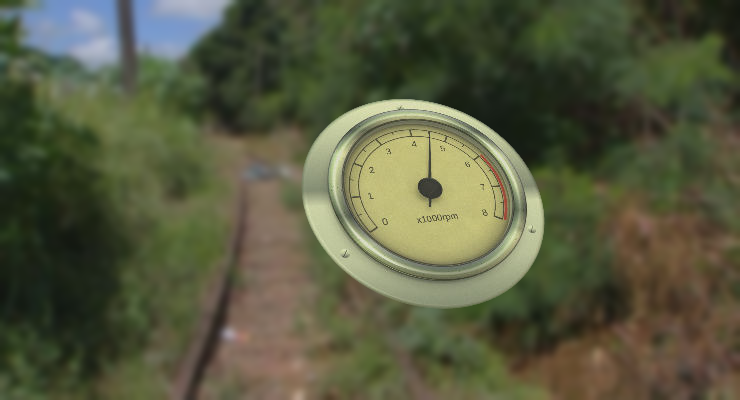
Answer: 4500,rpm
